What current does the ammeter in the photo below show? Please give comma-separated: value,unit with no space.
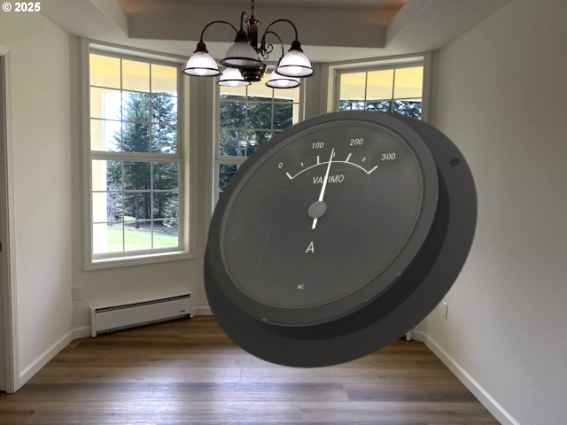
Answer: 150,A
